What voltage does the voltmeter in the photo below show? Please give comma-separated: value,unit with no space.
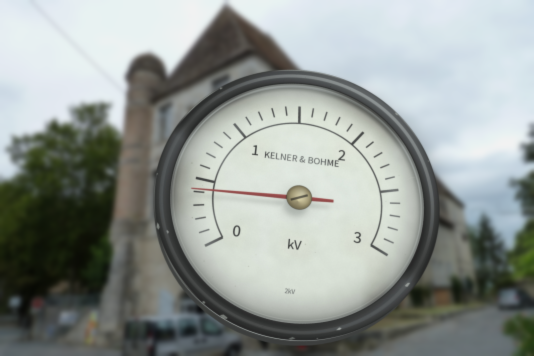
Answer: 0.4,kV
